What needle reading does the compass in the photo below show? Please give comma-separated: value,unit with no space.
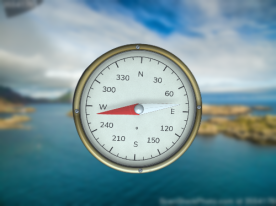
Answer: 260,°
